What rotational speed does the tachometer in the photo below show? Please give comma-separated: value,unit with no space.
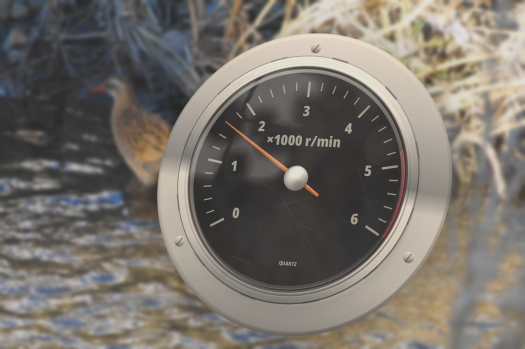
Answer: 1600,rpm
